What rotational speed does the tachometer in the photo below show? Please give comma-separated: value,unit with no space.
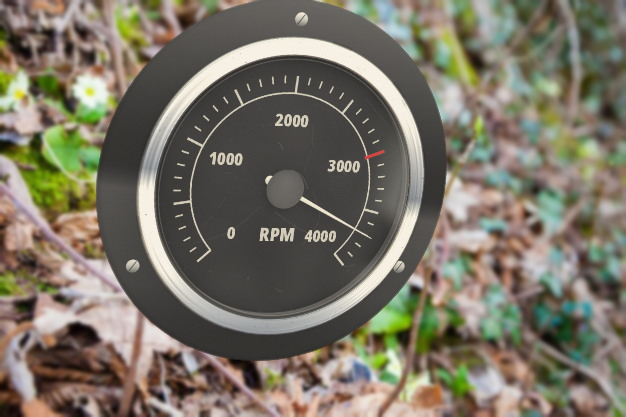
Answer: 3700,rpm
